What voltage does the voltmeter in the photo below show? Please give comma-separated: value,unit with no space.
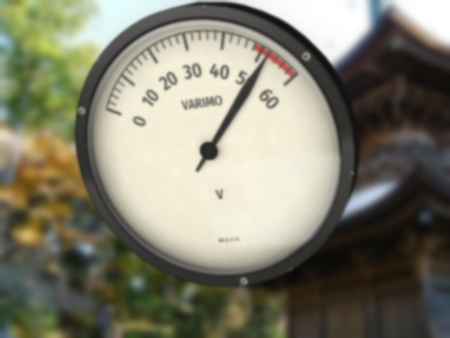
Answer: 52,V
